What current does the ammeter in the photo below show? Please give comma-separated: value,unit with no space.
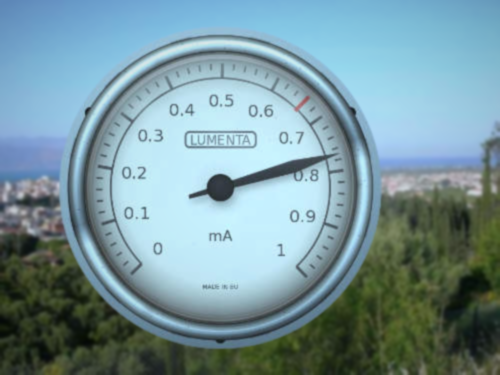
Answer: 0.77,mA
